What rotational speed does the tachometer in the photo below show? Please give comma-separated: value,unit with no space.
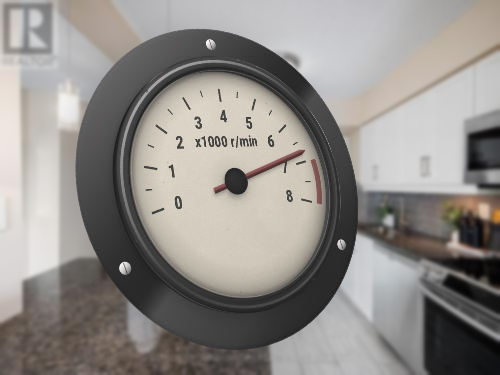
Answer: 6750,rpm
